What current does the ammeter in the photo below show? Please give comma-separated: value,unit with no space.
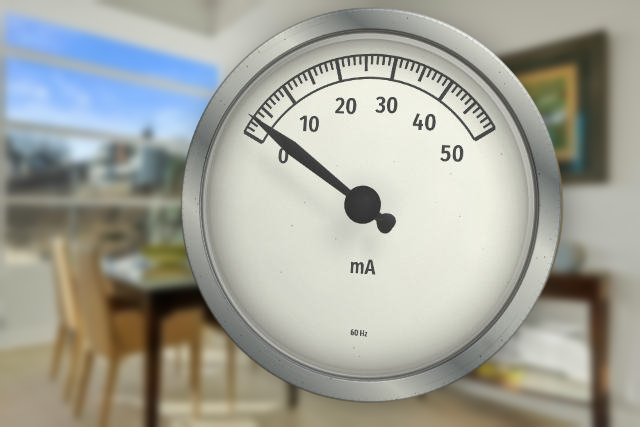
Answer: 3,mA
